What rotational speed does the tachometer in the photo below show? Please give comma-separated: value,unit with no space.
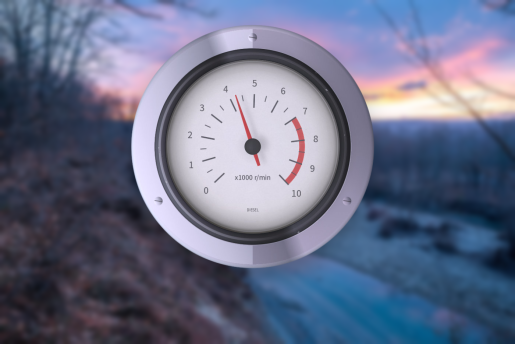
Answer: 4250,rpm
